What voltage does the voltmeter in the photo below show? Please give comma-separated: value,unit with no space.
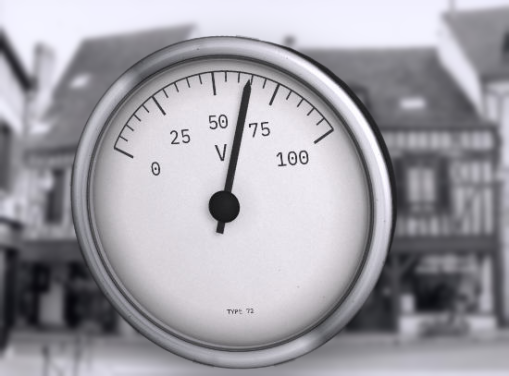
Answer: 65,V
